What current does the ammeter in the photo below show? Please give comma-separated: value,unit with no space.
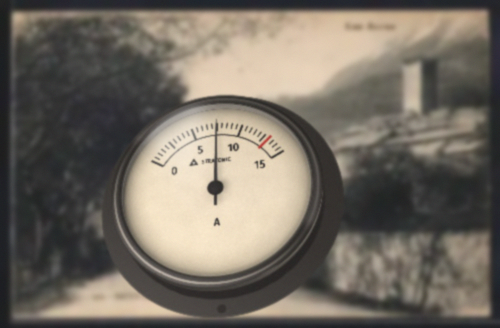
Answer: 7.5,A
